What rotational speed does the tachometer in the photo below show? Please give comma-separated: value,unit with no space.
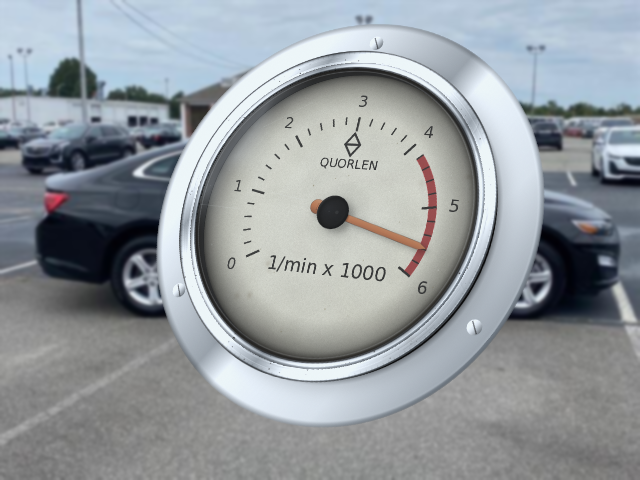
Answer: 5600,rpm
